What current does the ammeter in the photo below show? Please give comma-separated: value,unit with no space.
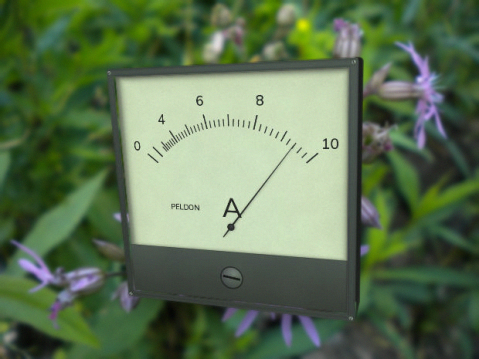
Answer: 9.4,A
